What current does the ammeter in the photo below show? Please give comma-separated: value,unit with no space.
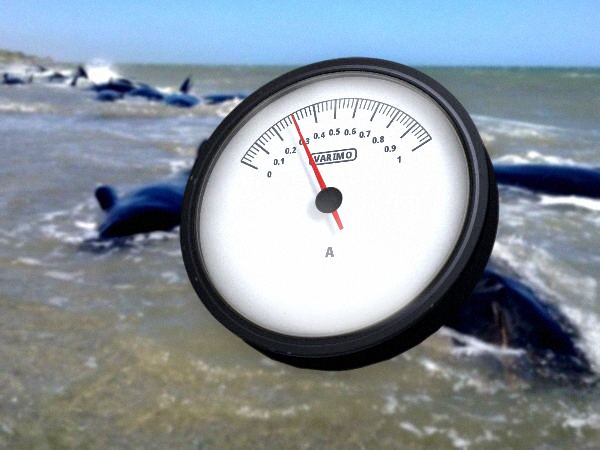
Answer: 0.3,A
